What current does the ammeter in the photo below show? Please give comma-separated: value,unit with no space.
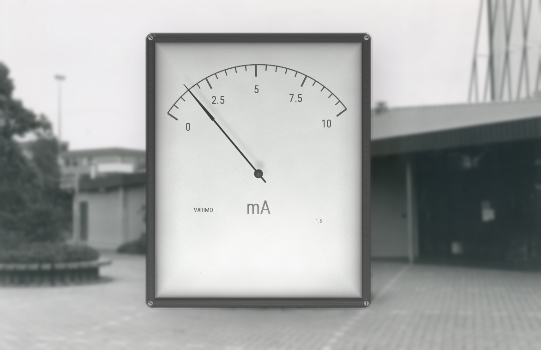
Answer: 1.5,mA
